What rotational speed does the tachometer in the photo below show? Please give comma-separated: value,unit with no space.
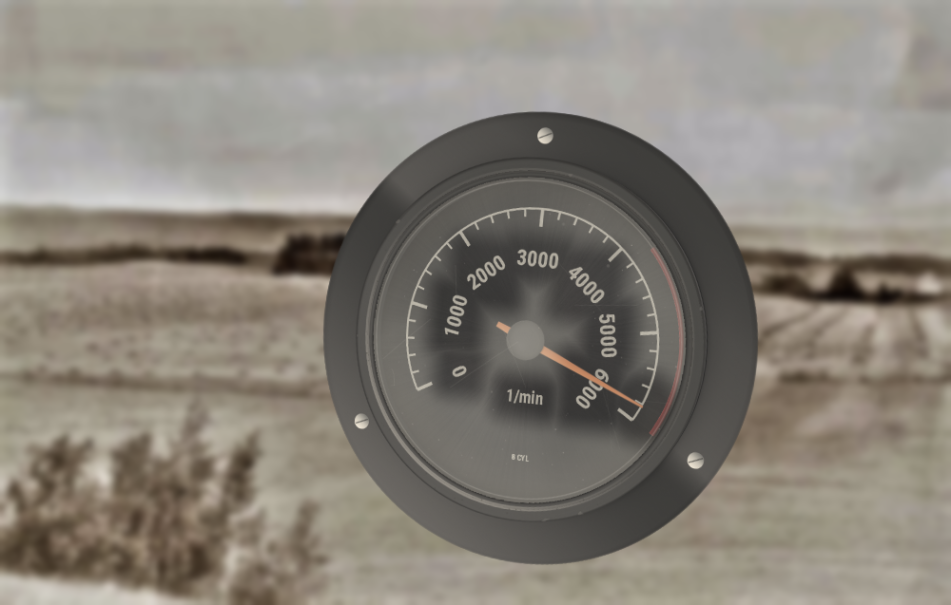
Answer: 5800,rpm
